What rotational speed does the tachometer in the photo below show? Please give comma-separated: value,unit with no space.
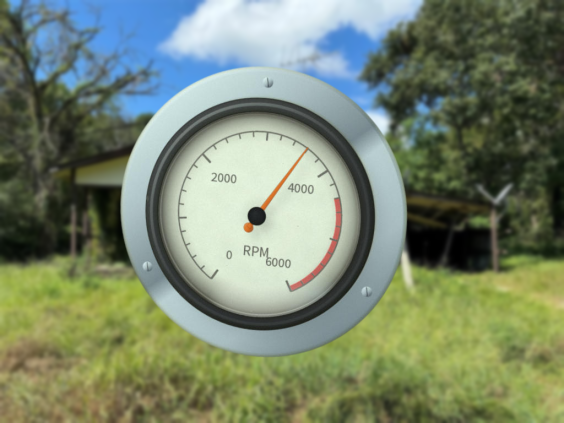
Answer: 3600,rpm
